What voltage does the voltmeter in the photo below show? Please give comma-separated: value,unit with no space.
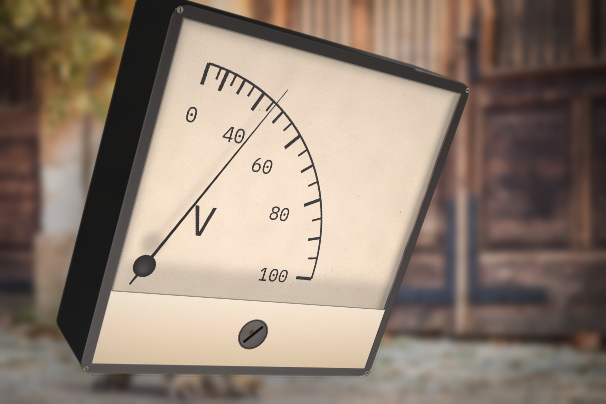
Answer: 45,V
